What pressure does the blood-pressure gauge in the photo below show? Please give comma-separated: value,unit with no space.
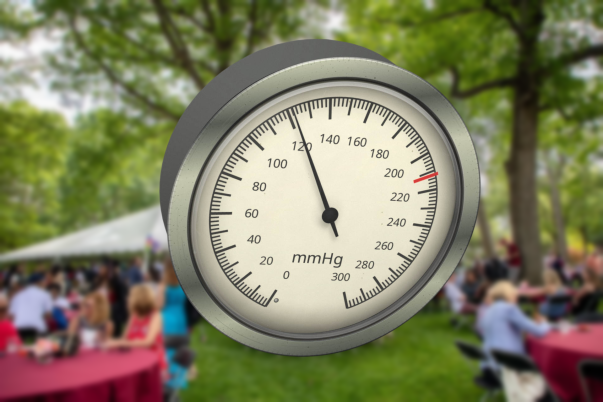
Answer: 122,mmHg
